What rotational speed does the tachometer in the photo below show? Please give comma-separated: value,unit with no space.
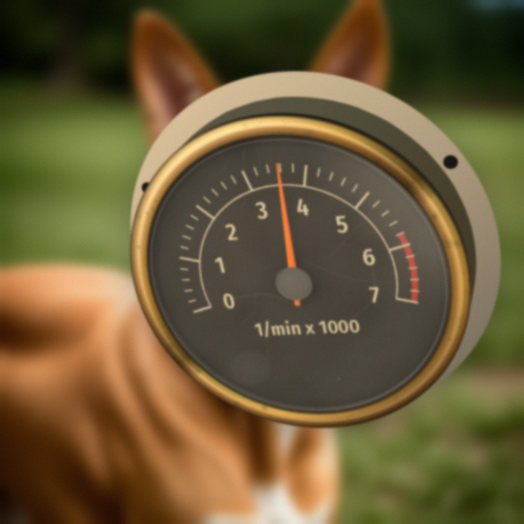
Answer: 3600,rpm
